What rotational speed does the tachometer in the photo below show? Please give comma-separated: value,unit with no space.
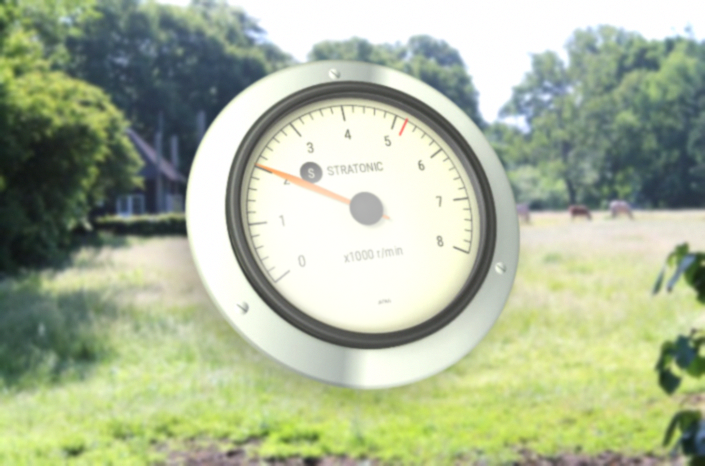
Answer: 2000,rpm
